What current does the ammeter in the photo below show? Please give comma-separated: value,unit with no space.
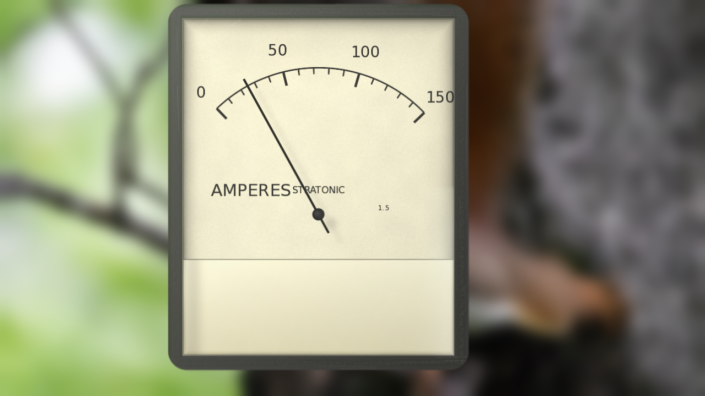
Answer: 25,A
